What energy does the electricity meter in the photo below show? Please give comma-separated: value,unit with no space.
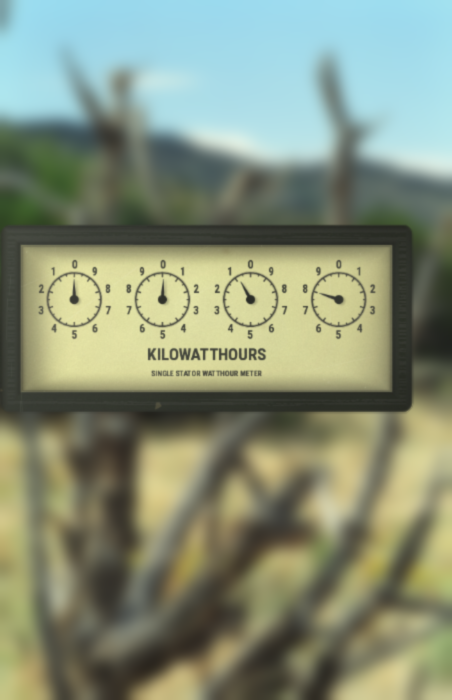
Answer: 8,kWh
